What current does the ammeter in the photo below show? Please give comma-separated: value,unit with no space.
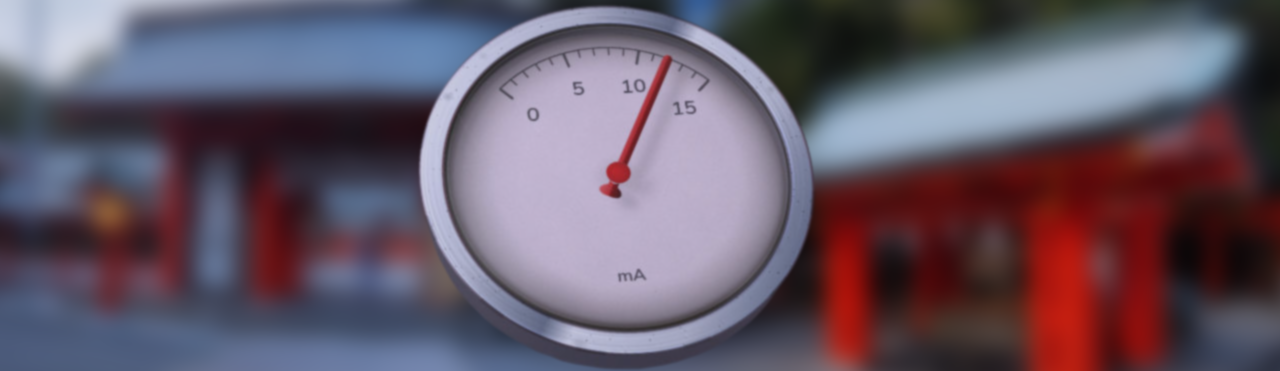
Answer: 12,mA
